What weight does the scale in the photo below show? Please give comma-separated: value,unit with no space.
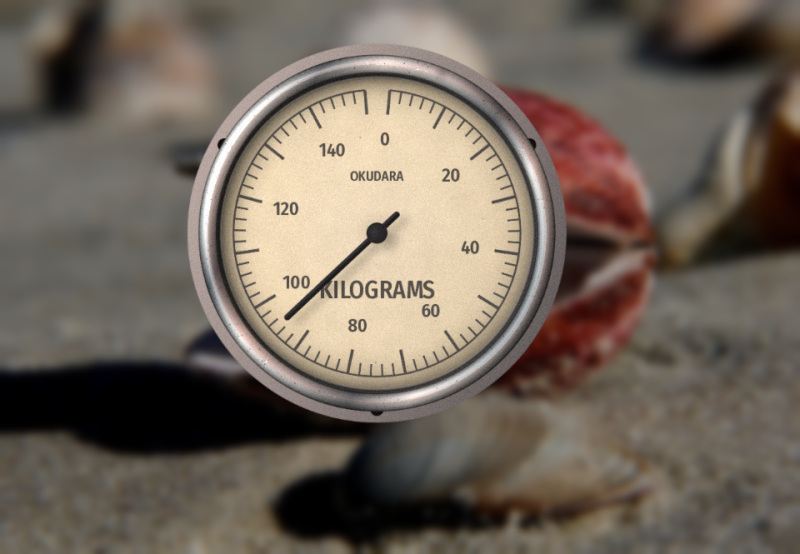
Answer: 95,kg
